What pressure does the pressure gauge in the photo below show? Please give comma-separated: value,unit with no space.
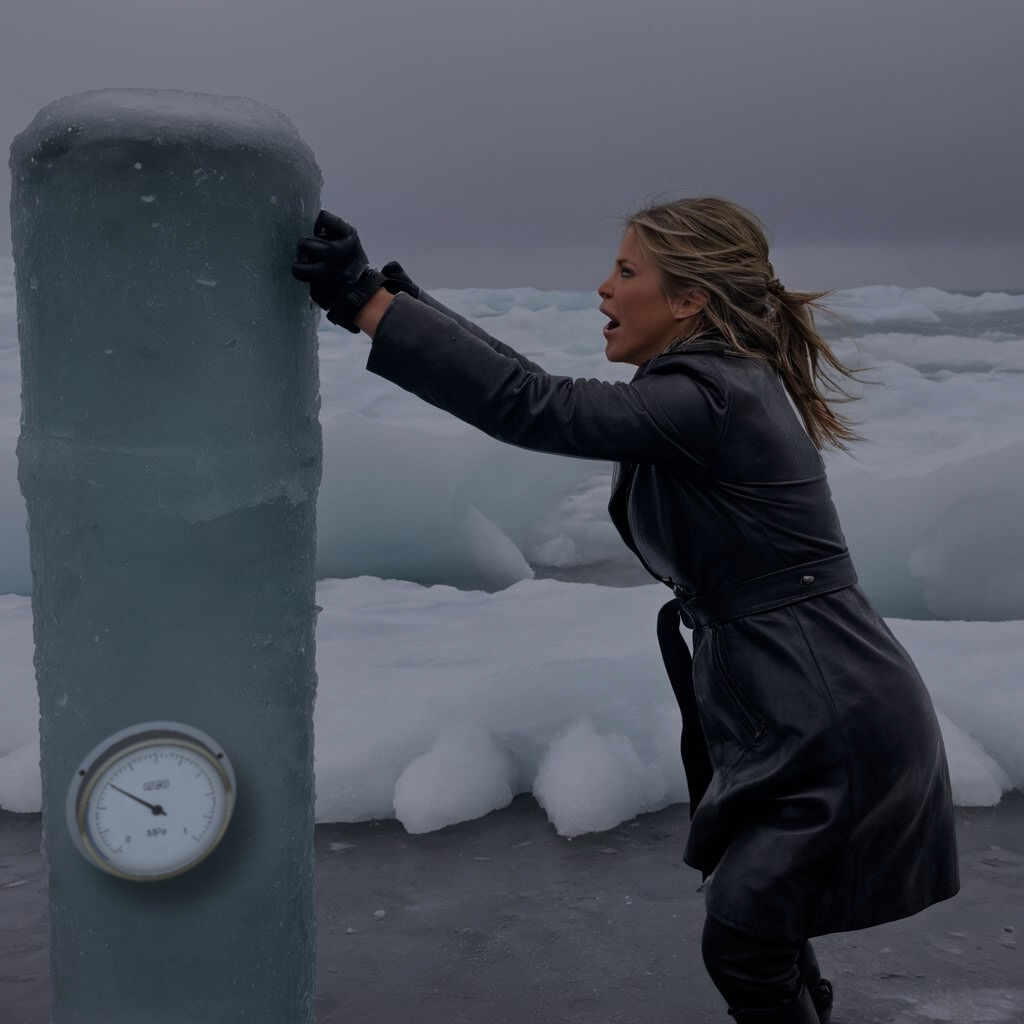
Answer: 0.3,MPa
